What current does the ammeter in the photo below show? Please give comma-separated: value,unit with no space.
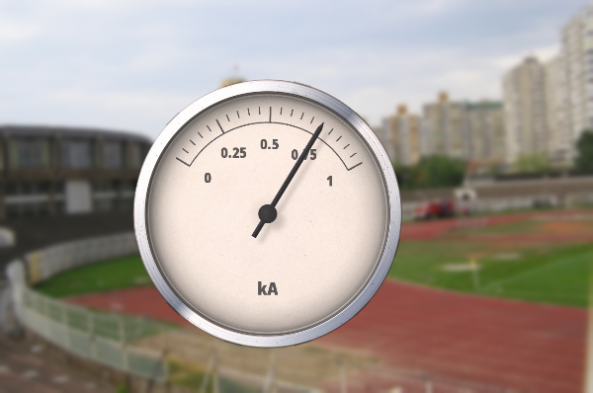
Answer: 0.75,kA
